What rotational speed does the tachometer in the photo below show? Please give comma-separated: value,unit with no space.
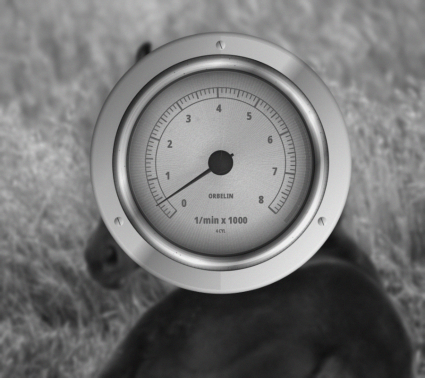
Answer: 400,rpm
